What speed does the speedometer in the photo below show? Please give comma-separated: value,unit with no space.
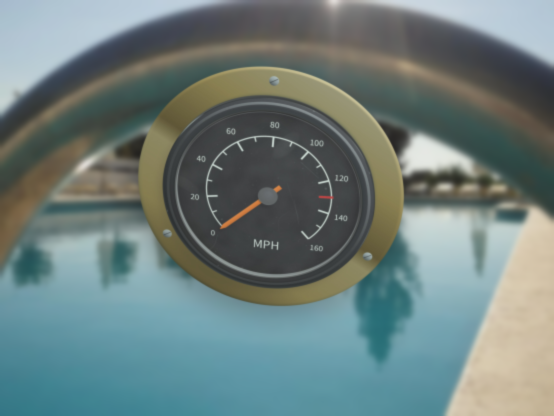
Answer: 0,mph
